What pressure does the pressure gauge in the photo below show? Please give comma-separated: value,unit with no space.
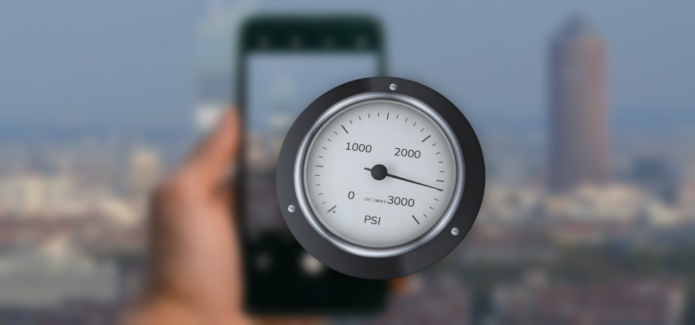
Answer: 2600,psi
